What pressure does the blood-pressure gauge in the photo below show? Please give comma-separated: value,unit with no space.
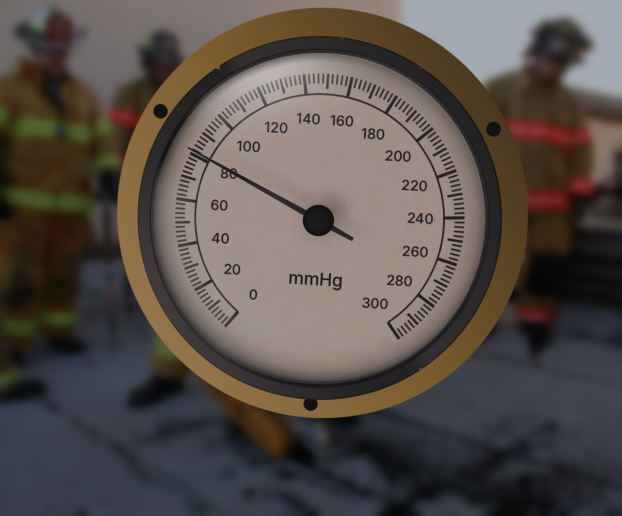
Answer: 82,mmHg
